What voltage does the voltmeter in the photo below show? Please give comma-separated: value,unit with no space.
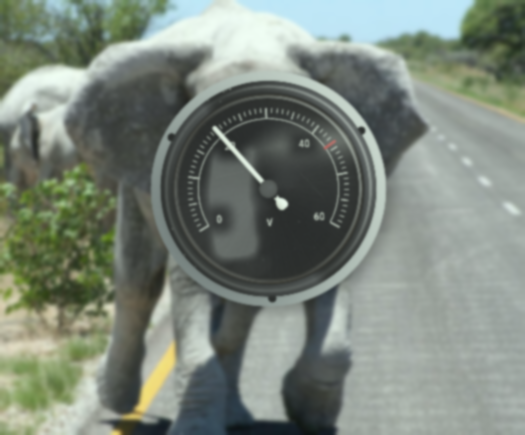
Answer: 20,V
